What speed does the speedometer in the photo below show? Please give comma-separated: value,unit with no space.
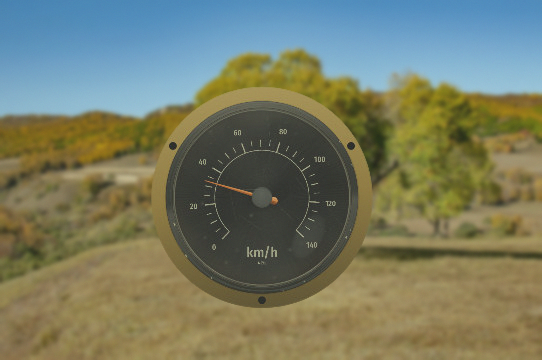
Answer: 32.5,km/h
